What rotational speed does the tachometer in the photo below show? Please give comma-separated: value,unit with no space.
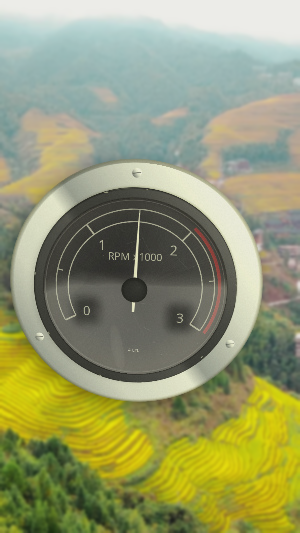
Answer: 1500,rpm
